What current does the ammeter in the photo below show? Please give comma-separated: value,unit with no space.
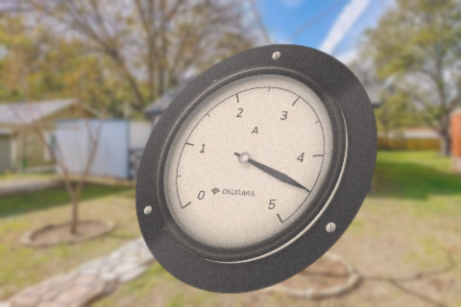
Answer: 4.5,A
